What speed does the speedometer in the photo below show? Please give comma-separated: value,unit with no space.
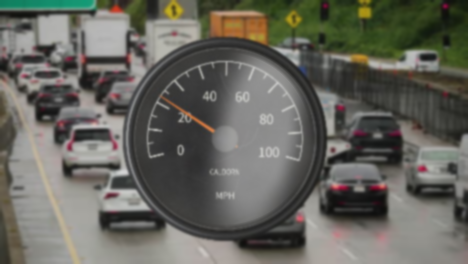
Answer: 22.5,mph
